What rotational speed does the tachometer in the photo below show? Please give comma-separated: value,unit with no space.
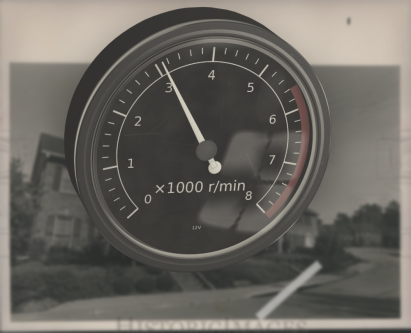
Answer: 3100,rpm
